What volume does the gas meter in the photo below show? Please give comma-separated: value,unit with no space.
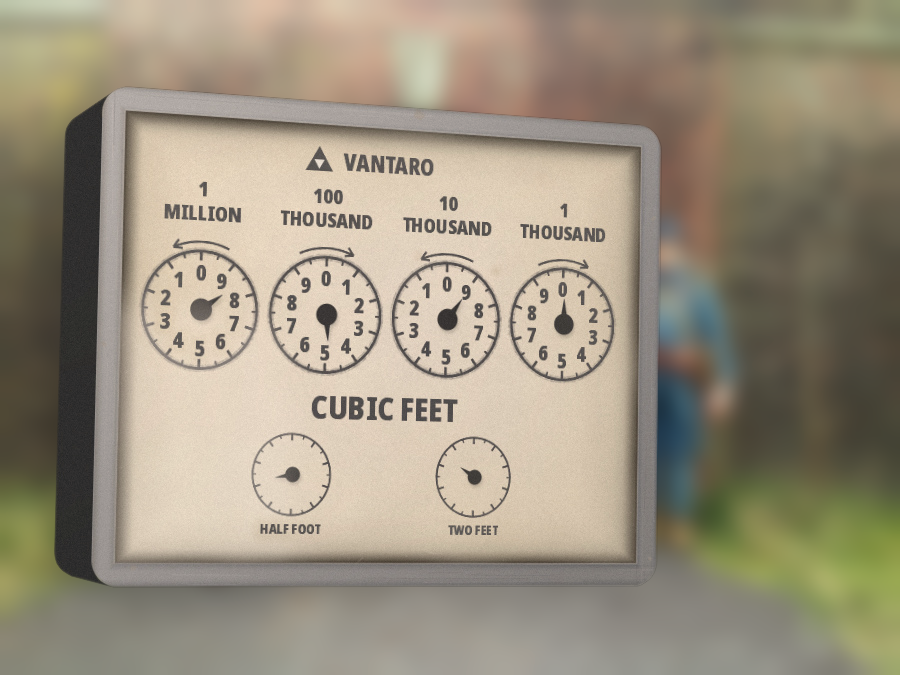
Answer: 849000,ft³
